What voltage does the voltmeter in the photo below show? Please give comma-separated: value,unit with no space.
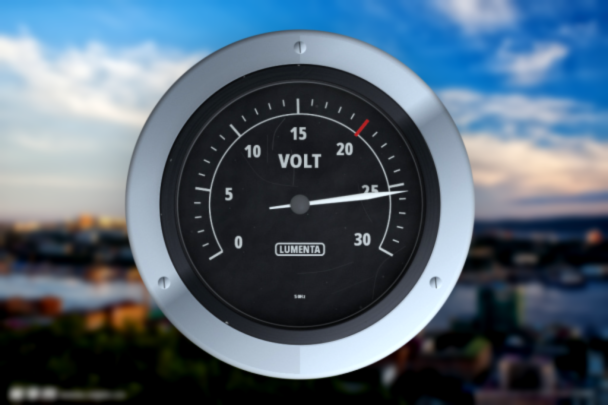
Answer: 25.5,V
